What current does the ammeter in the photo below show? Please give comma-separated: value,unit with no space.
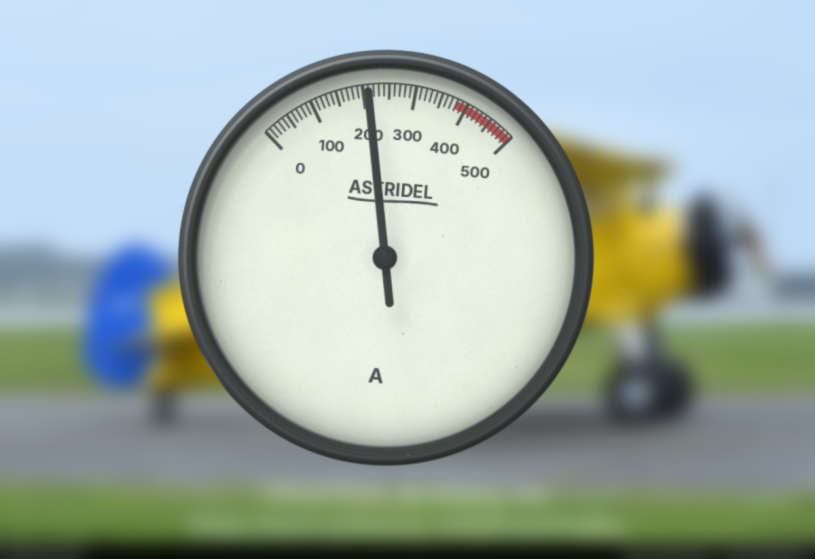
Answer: 210,A
